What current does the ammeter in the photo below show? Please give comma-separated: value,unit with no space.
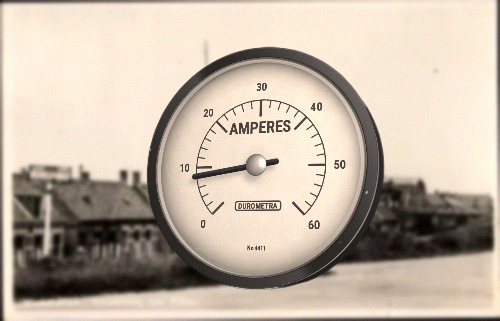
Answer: 8,A
